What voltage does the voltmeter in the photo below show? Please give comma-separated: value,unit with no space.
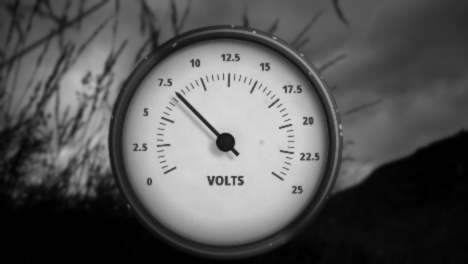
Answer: 7.5,V
